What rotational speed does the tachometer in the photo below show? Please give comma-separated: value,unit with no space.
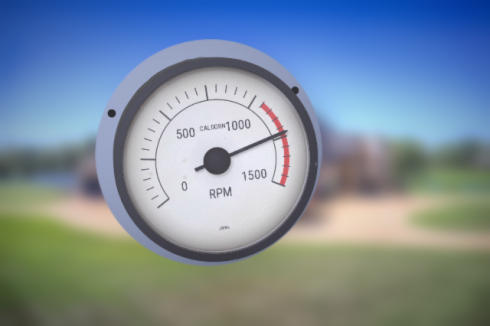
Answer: 1225,rpm
